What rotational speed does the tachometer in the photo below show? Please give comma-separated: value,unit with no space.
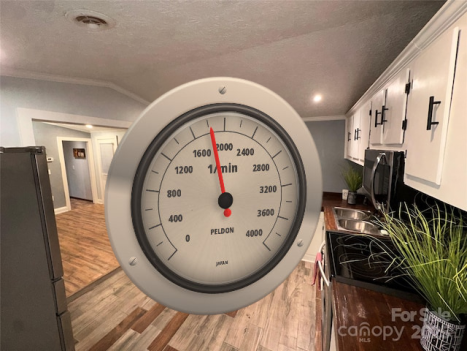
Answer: 1800,rpm
